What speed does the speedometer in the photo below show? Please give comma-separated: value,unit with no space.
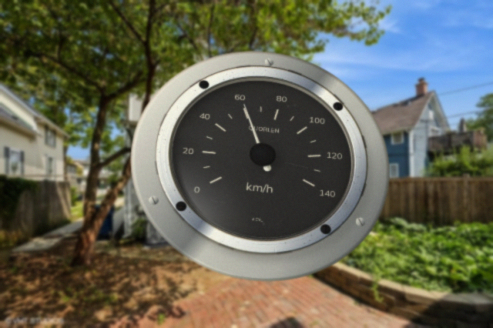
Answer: 60,km/h
